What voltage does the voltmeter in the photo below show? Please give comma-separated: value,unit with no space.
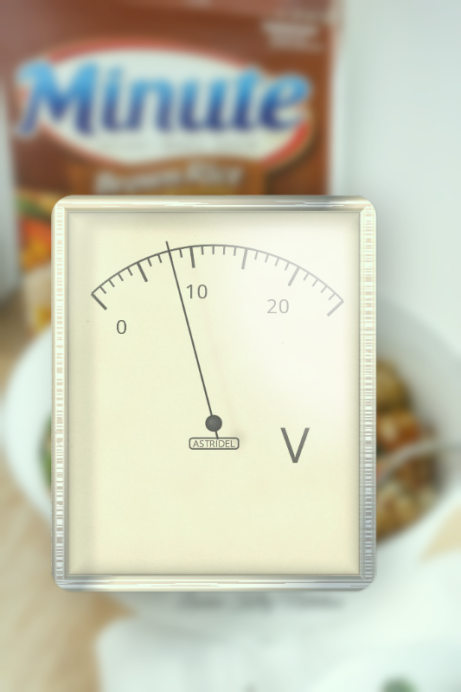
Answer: 8,V
